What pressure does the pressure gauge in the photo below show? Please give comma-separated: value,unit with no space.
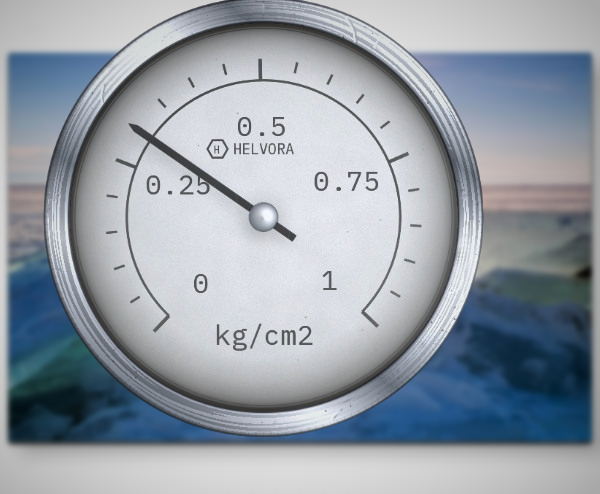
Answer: 0.3,kg/cm²
